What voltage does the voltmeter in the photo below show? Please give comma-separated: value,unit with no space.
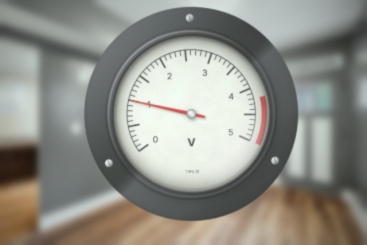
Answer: 1,V
